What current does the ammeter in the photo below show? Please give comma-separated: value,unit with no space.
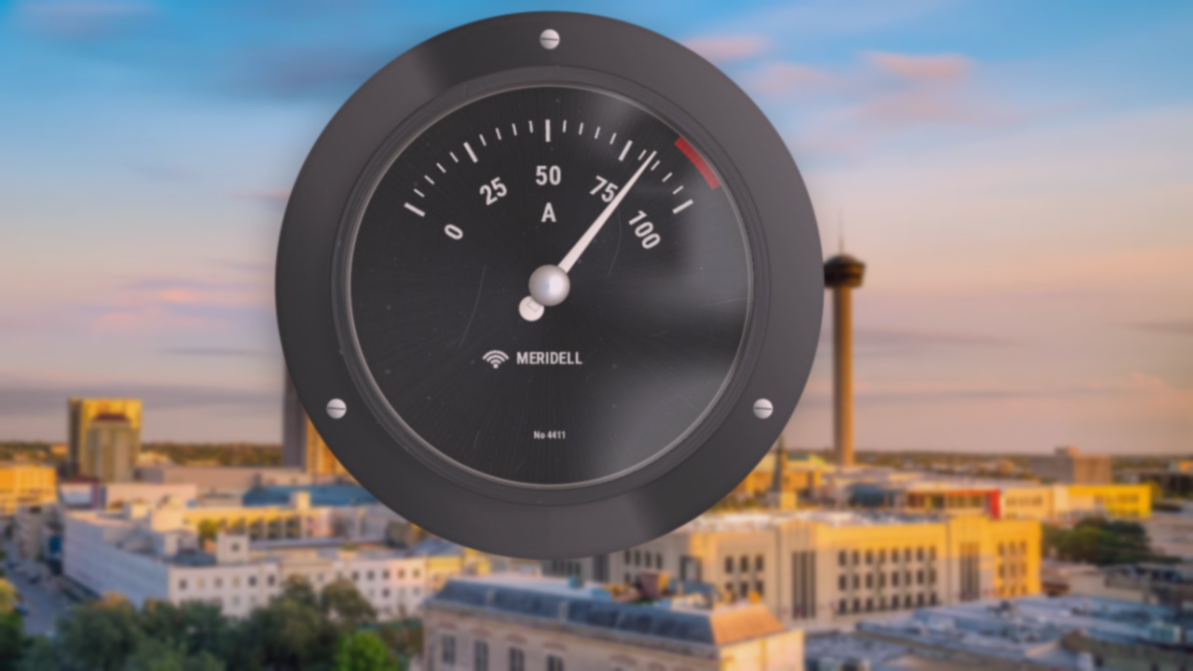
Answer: 82.5,A
